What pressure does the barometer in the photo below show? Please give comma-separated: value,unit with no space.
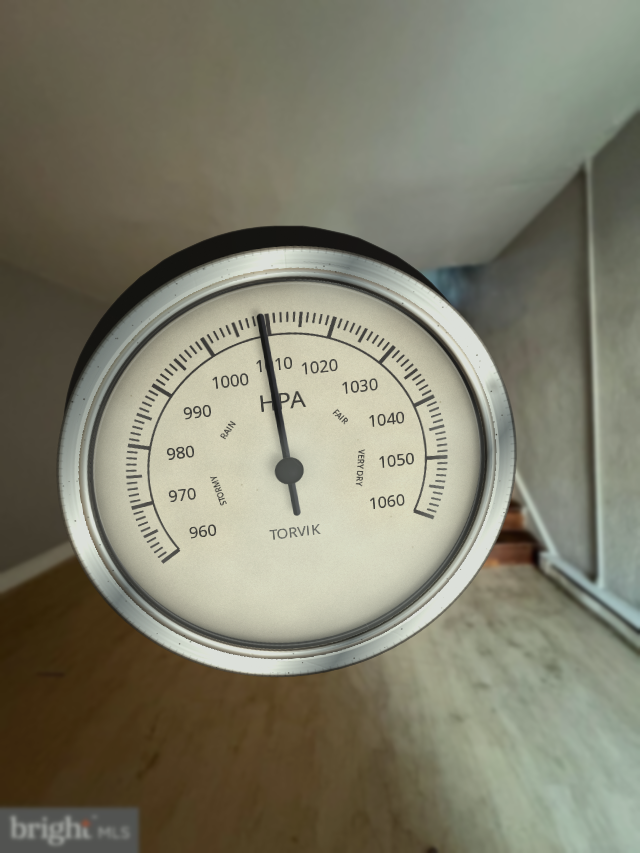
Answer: 1009,hPa
